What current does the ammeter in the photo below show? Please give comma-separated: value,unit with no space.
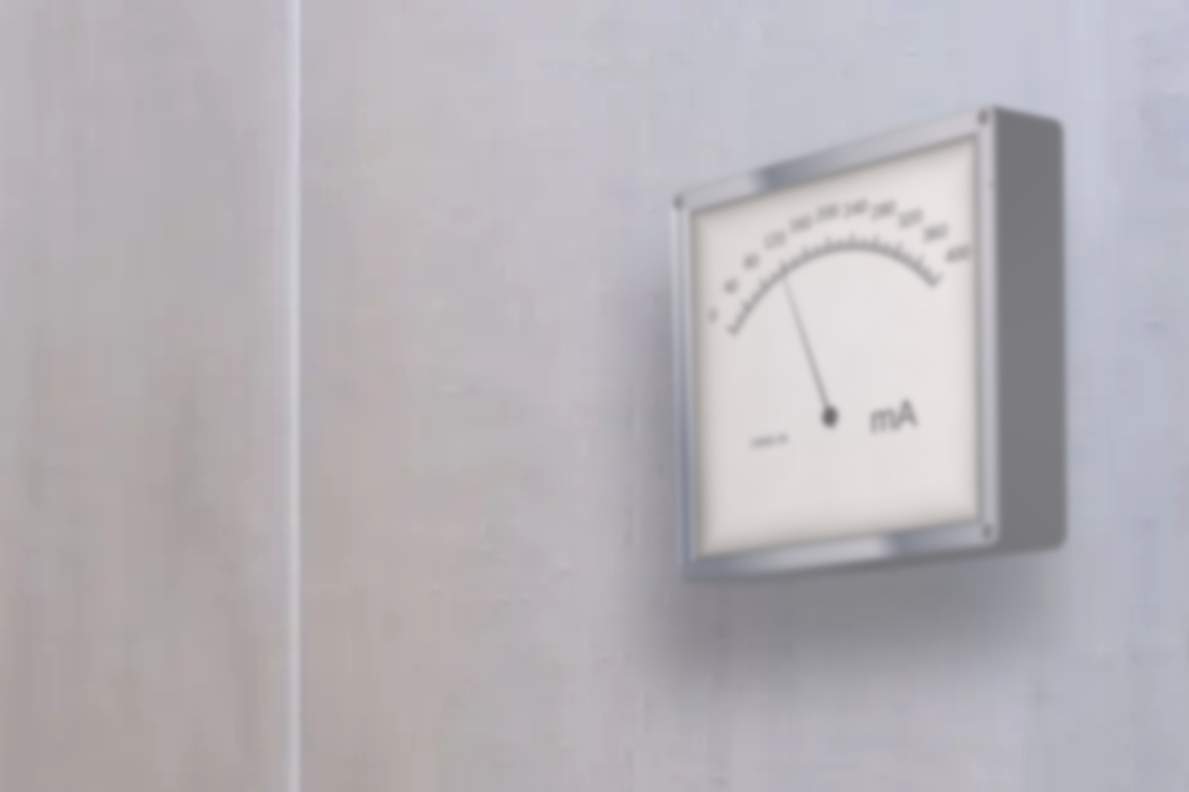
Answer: 120,mA
